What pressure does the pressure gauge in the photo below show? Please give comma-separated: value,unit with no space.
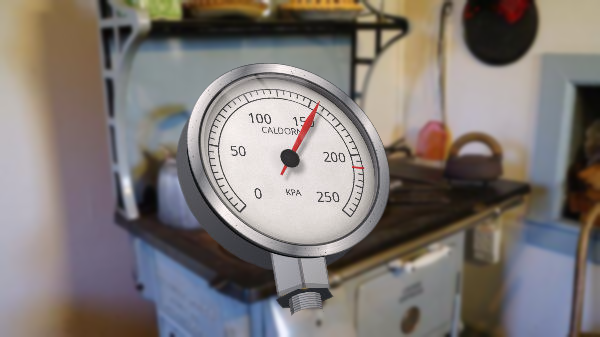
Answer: 155,kPa
